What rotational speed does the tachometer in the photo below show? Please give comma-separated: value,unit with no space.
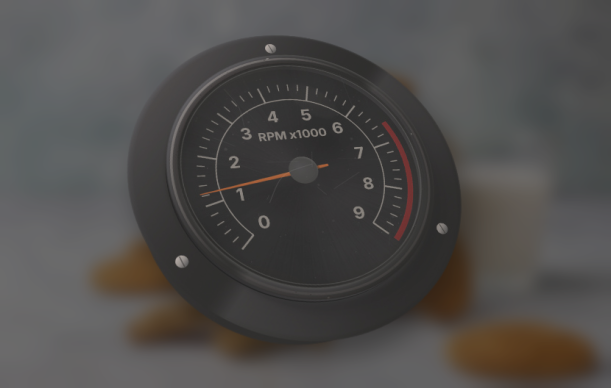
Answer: 1200,rpm
